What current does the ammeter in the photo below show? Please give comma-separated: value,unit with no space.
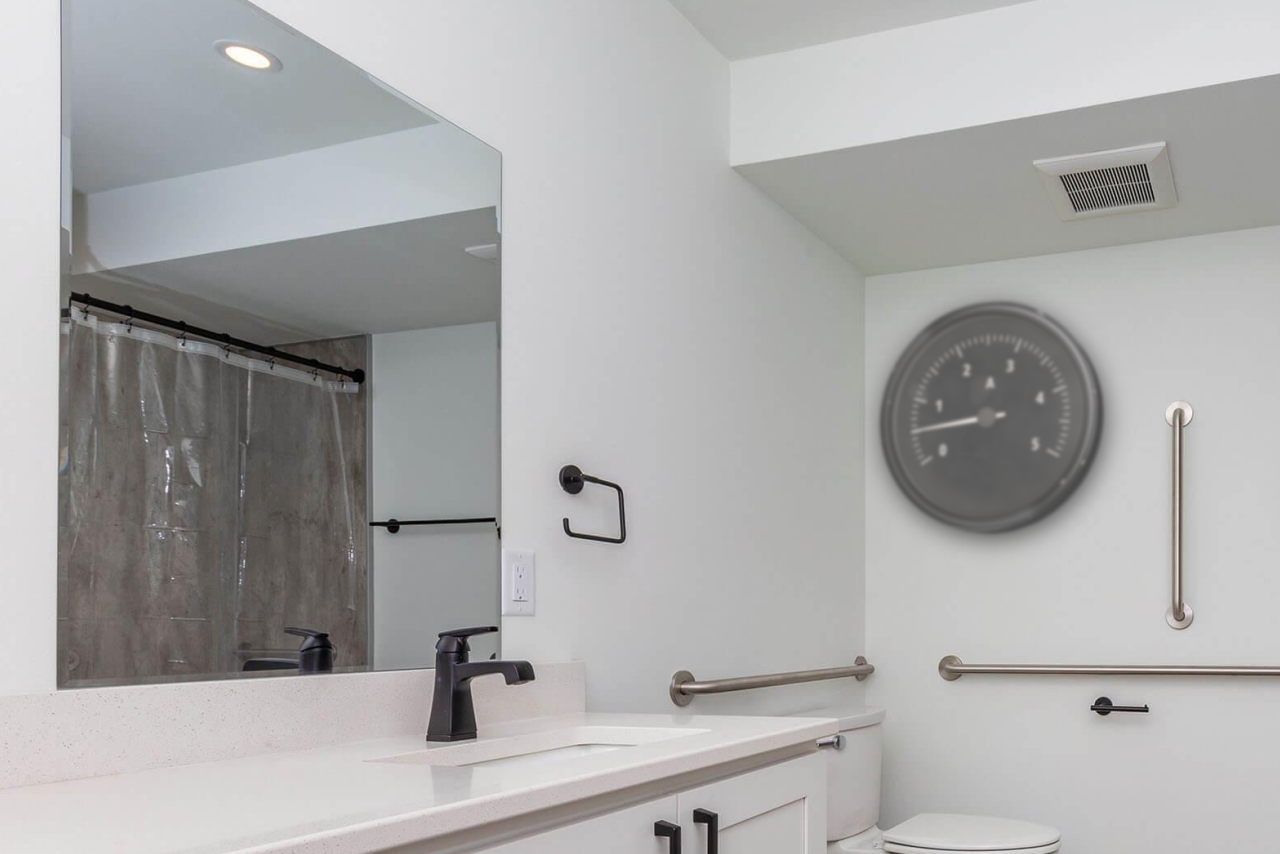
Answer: 0.5,A
